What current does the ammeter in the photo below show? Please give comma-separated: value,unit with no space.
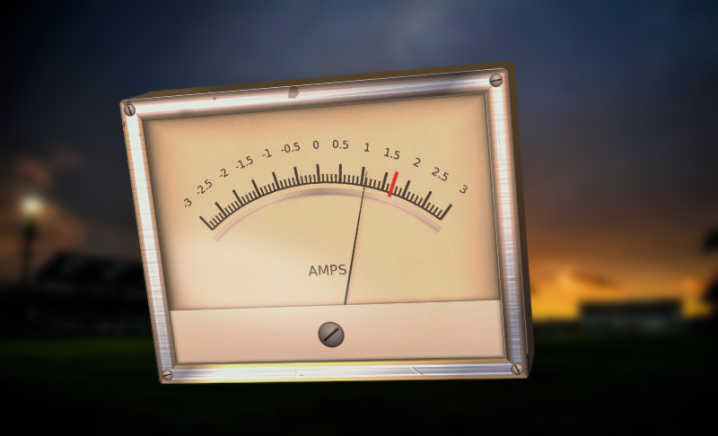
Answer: 1.1,A
